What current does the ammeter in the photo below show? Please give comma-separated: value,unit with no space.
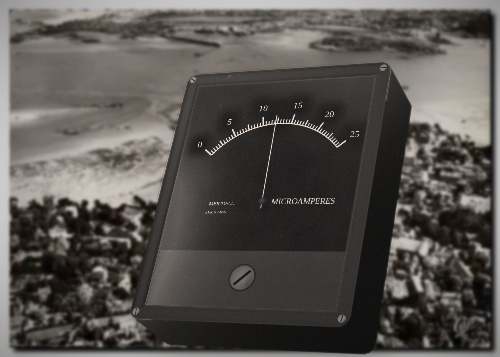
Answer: 12.5,µA
